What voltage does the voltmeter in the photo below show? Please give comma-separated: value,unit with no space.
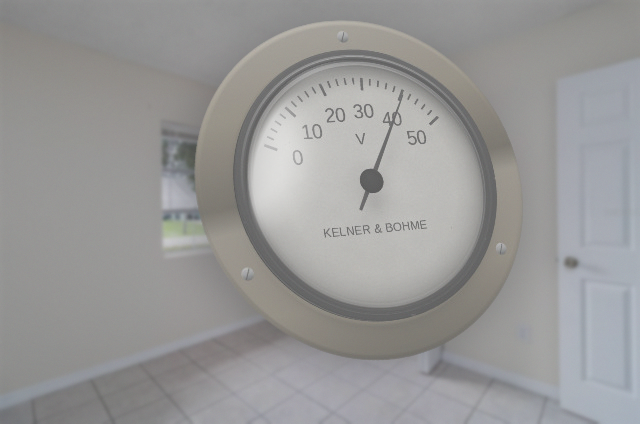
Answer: 40,V
